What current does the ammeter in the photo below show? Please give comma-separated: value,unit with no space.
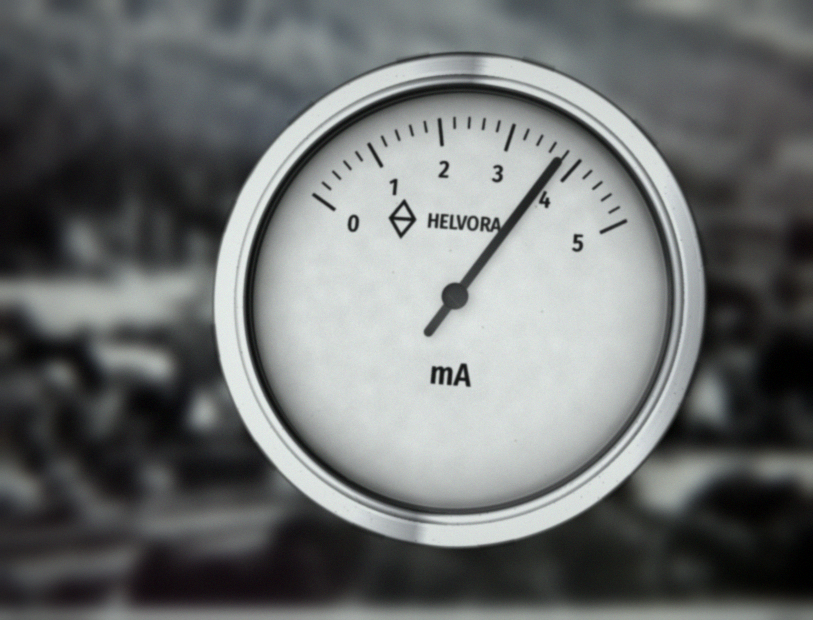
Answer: 3.8,mA
